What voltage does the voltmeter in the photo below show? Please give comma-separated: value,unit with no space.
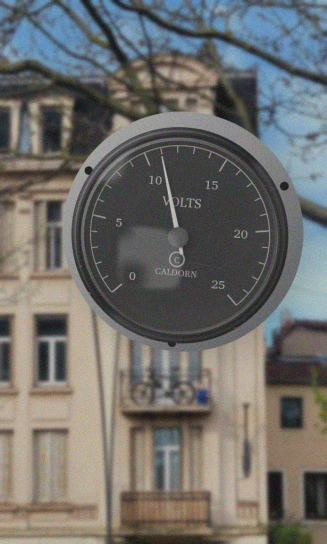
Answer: 11,V
